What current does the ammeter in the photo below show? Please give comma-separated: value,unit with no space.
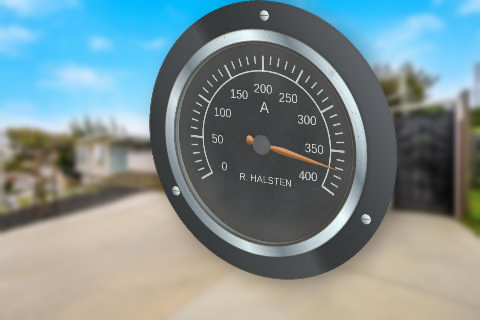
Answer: 370,A
